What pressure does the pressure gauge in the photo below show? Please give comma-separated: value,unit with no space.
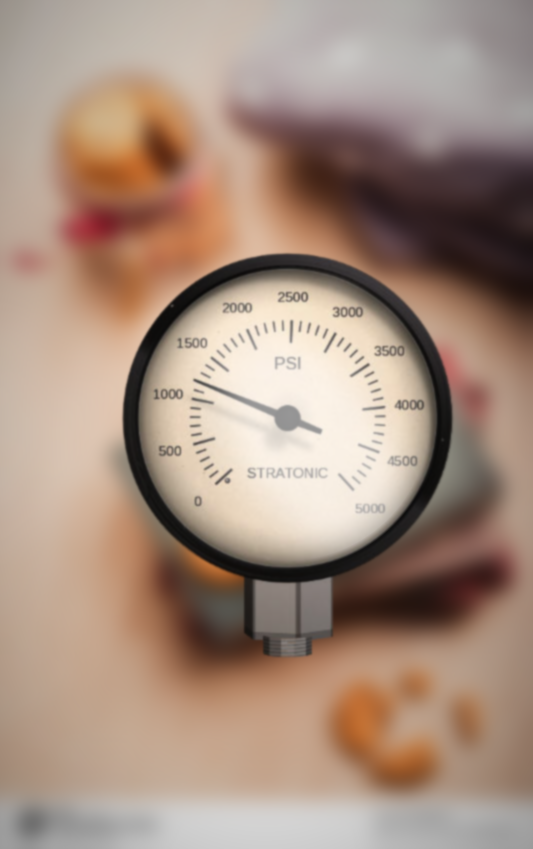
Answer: 1200,psi
